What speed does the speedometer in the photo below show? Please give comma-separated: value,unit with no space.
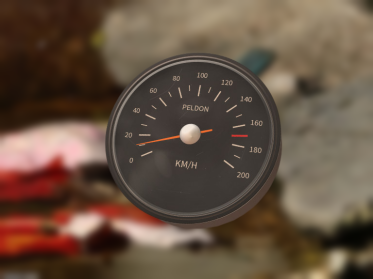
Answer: 10,km/h
